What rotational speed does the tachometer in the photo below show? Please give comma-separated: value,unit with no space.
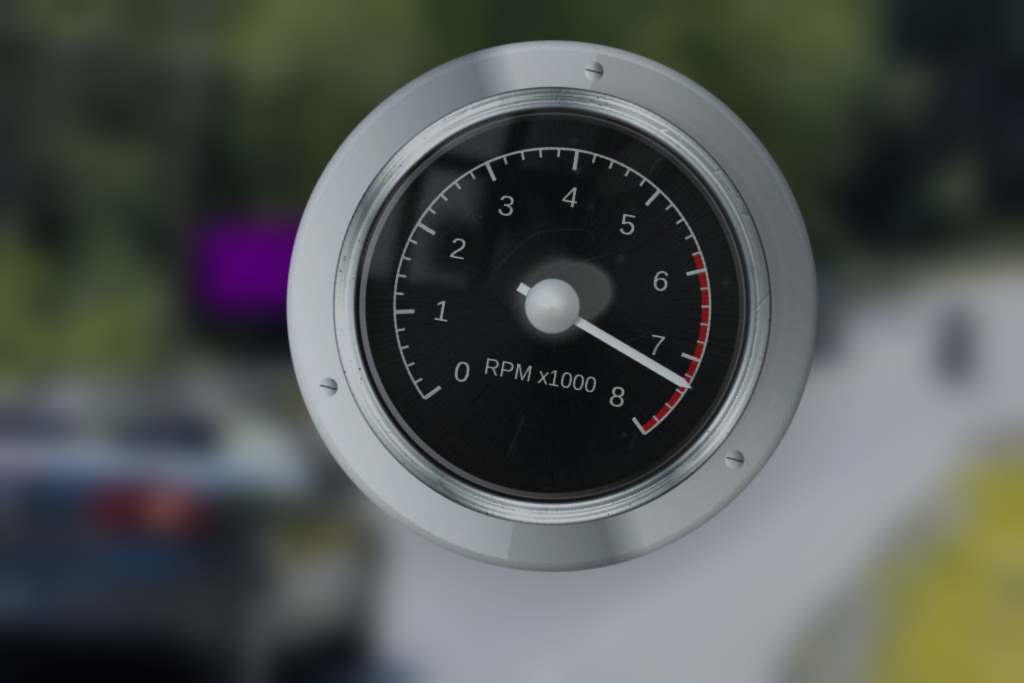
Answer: 7300,rpm
